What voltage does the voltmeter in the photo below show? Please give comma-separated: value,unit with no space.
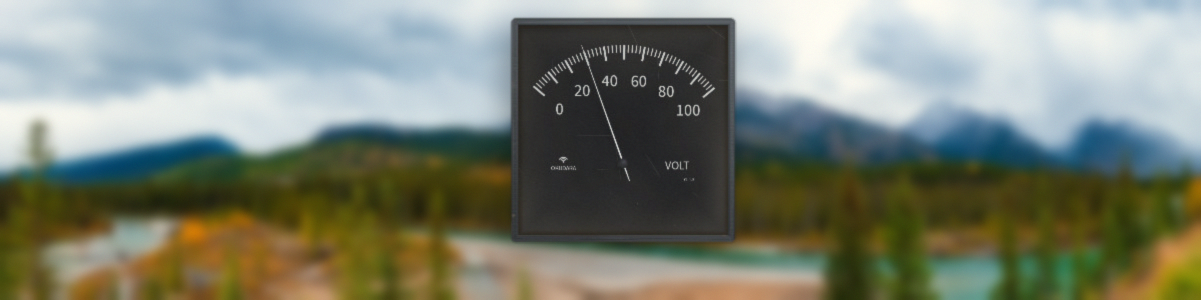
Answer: 30,V
